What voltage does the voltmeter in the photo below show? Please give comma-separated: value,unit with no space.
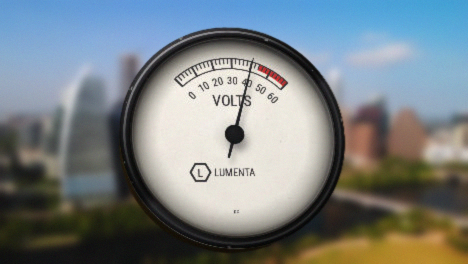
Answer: 40,V
